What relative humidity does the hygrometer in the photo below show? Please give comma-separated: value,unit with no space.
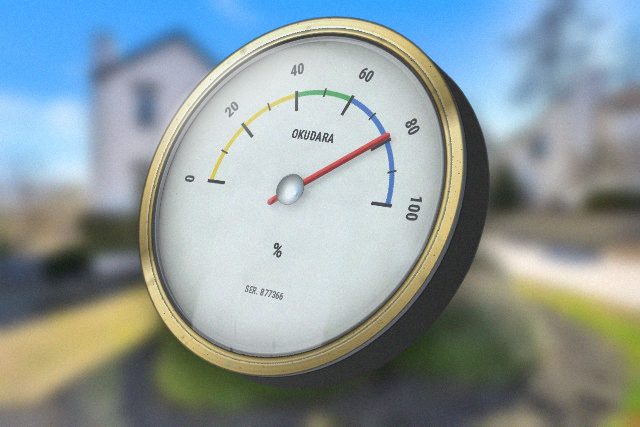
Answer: 80,%
